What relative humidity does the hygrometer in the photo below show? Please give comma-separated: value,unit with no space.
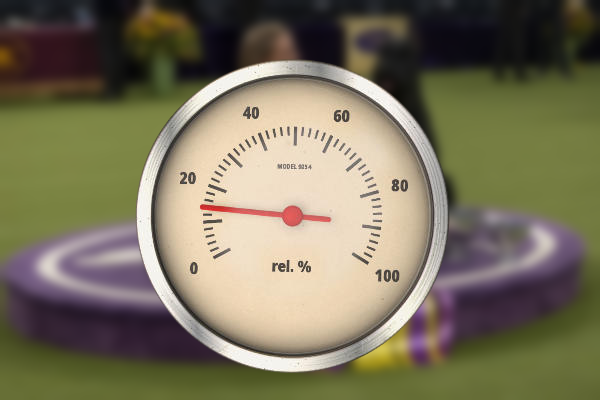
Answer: 14,%
